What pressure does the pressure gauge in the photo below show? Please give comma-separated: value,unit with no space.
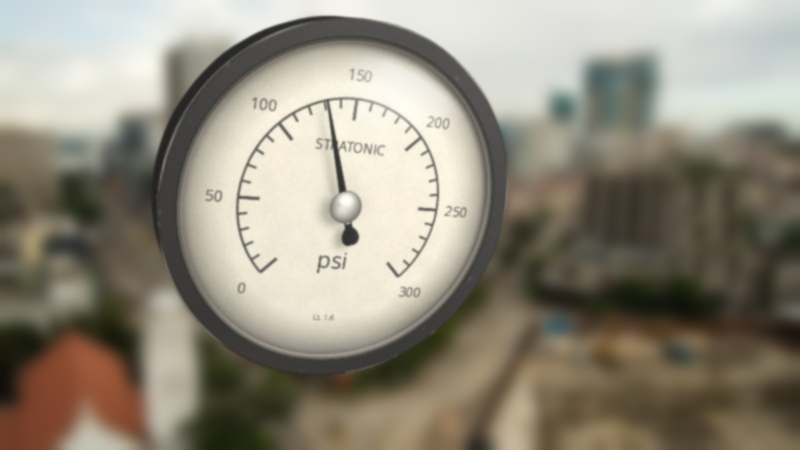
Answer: 130,psi
